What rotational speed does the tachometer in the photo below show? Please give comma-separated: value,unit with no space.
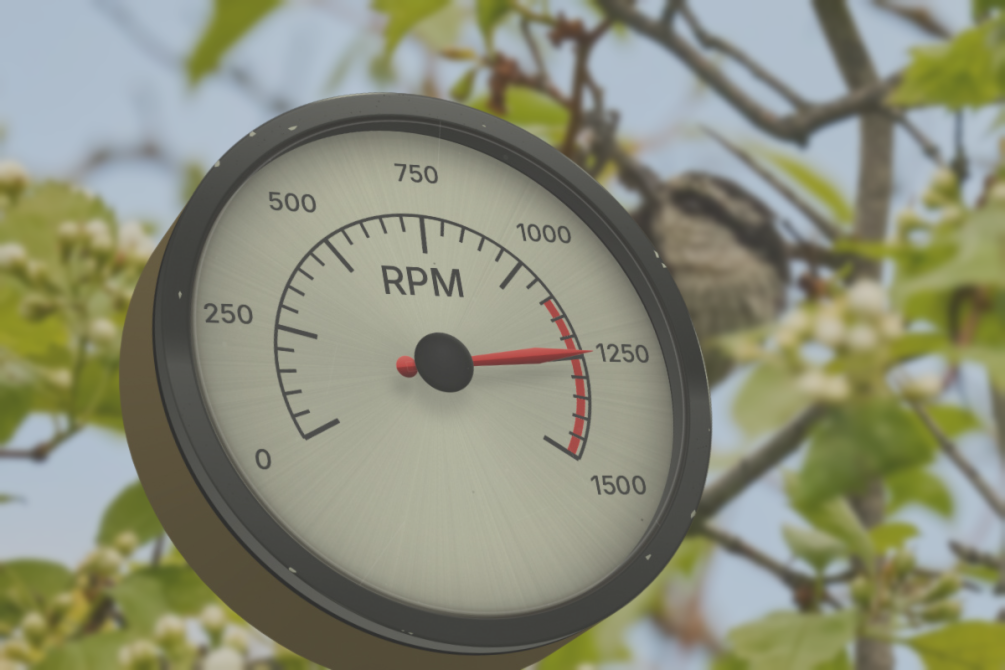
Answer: 1250,rpm
